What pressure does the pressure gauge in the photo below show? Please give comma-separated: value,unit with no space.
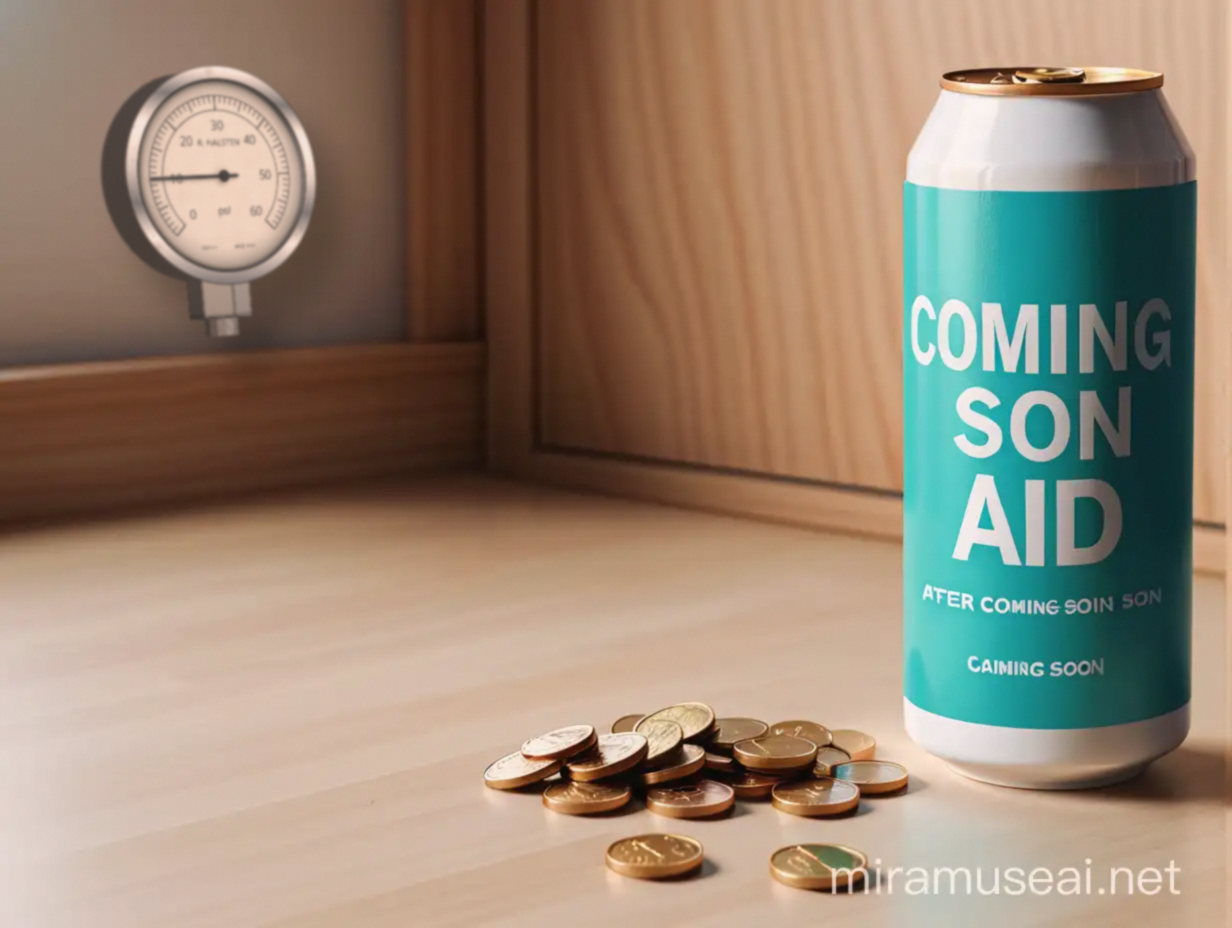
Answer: 10,psi
